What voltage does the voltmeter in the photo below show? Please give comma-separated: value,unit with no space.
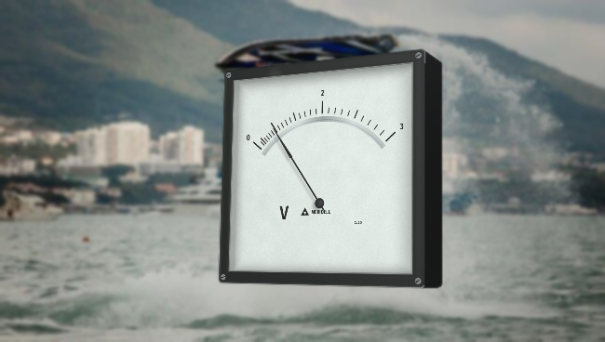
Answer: 1,V
